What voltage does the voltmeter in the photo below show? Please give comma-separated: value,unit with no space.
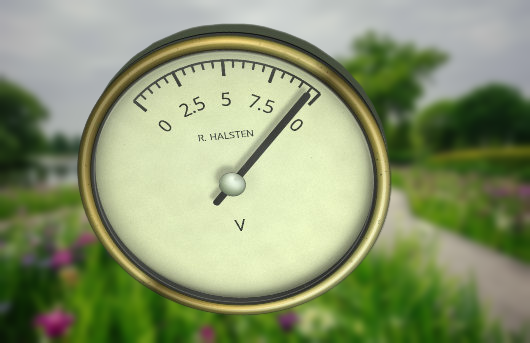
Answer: 9.5,V
